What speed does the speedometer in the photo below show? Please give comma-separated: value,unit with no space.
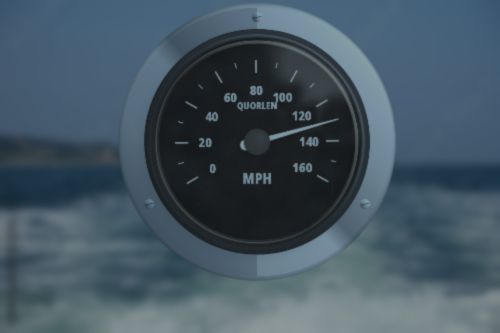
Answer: 130,mph
